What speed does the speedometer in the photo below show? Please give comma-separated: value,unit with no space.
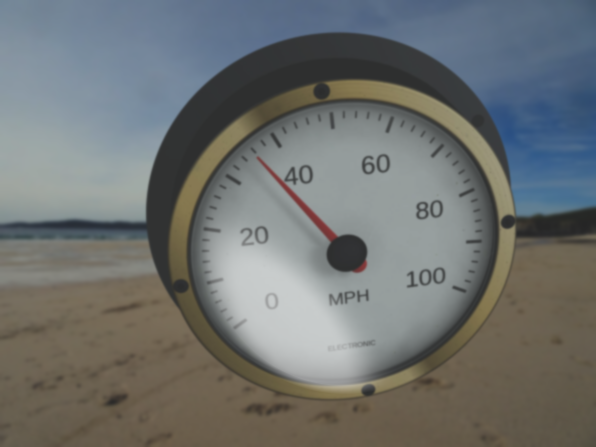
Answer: 36,mph
